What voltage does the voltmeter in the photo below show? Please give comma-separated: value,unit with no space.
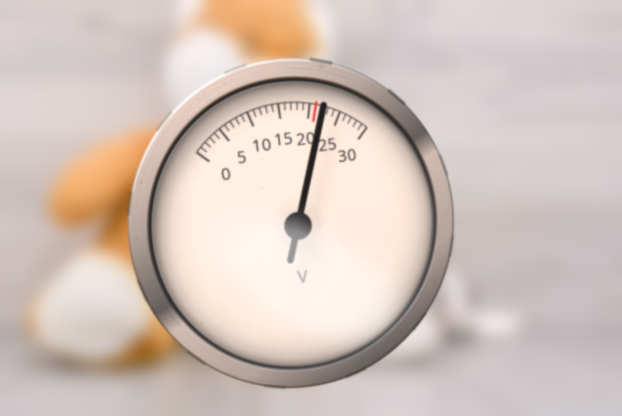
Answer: 22,V
